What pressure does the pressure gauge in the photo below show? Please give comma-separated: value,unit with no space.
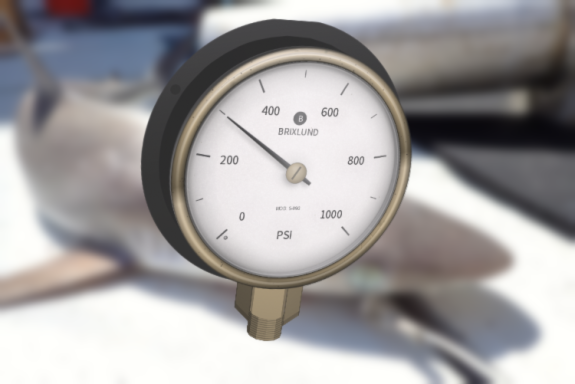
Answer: 300,psi
